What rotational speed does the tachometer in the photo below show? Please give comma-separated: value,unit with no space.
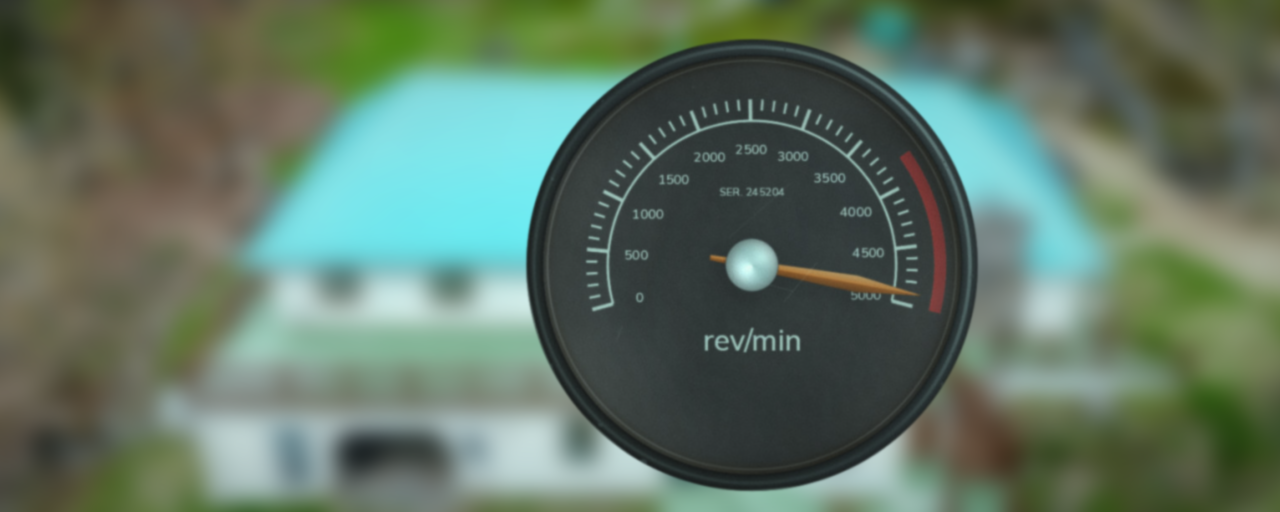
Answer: 4900,rpm
